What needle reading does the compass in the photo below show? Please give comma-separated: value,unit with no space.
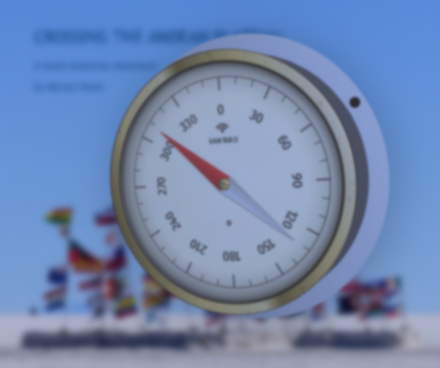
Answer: 310,°
